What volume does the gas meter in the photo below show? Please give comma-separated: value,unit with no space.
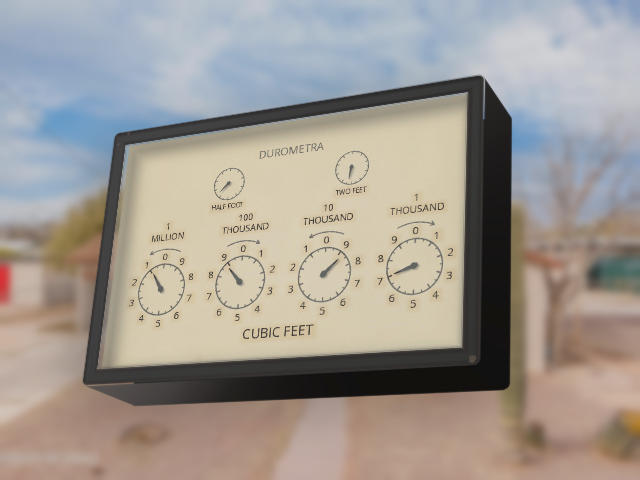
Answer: 88700,ft³
